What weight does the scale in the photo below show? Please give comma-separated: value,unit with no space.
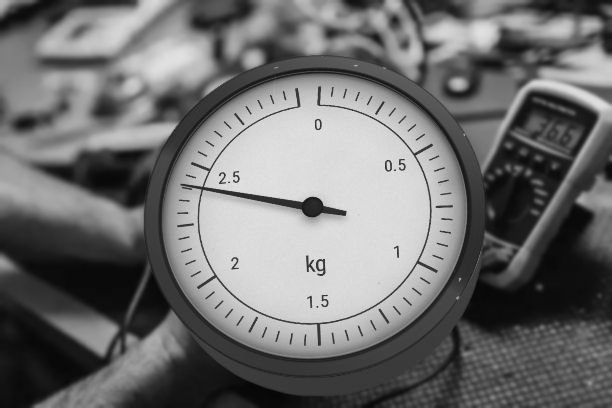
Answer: 2.4,kg
